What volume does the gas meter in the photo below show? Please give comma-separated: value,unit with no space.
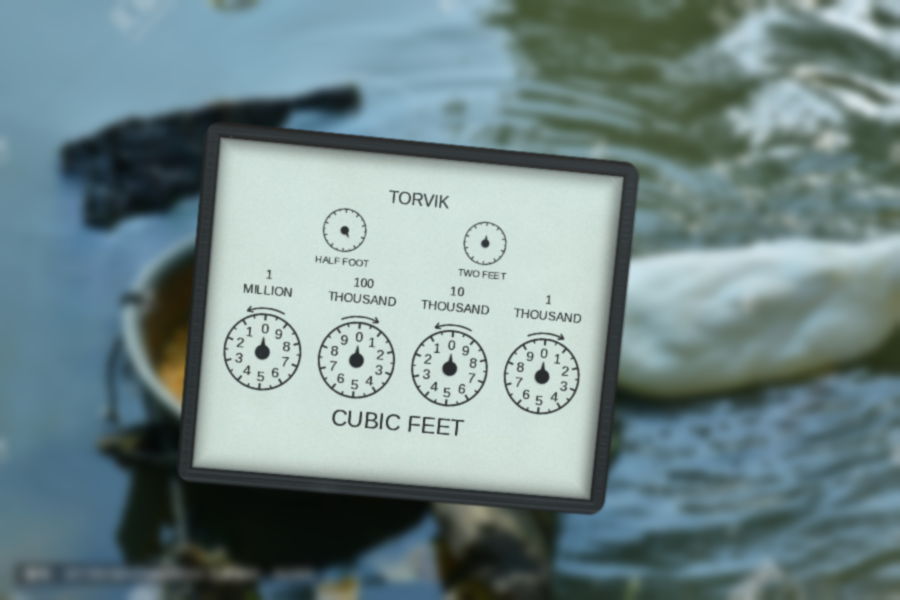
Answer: 0,ft³
